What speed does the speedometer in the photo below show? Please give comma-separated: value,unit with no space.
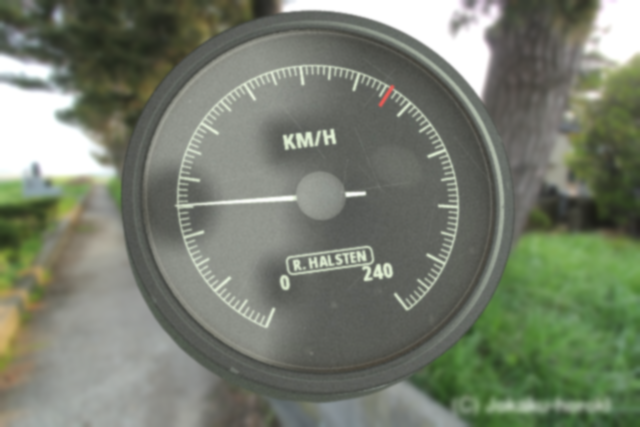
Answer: 50,km/h
